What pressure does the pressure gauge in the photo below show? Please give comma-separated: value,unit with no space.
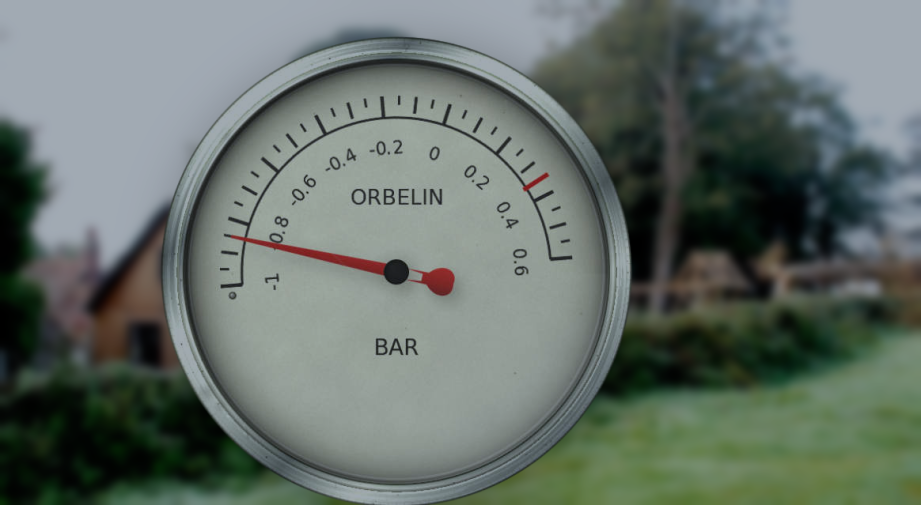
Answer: -0.85,bar
